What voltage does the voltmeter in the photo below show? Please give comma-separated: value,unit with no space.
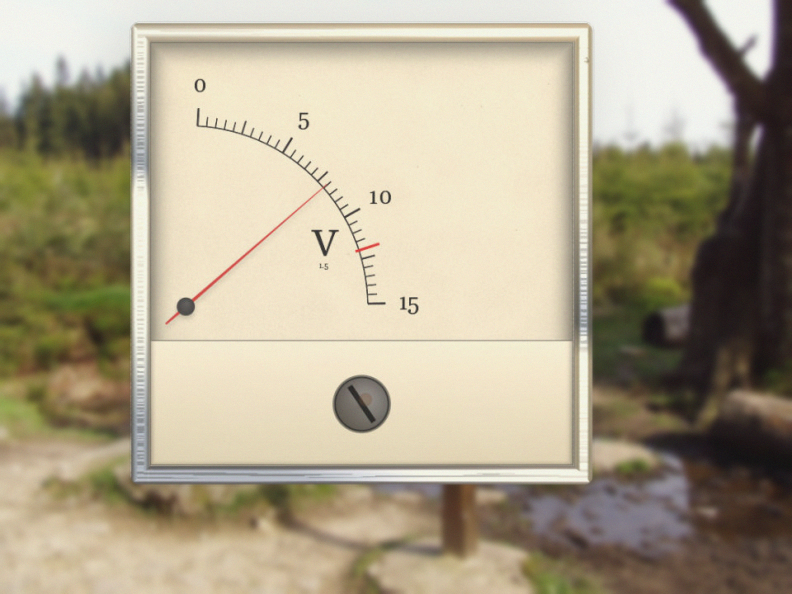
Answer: 8,V
